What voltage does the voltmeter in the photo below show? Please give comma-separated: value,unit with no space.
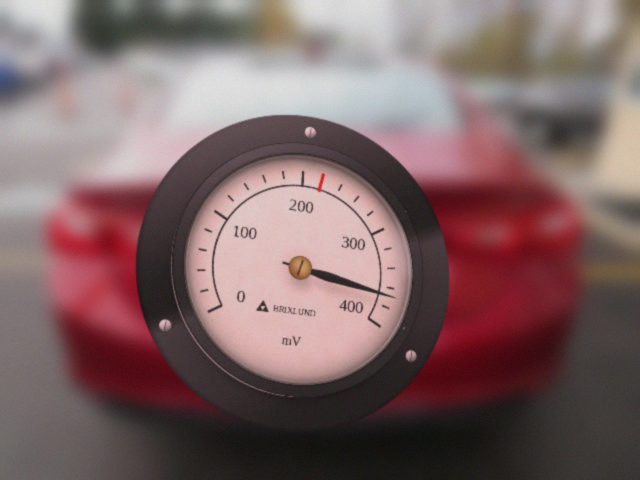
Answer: 370,mV
